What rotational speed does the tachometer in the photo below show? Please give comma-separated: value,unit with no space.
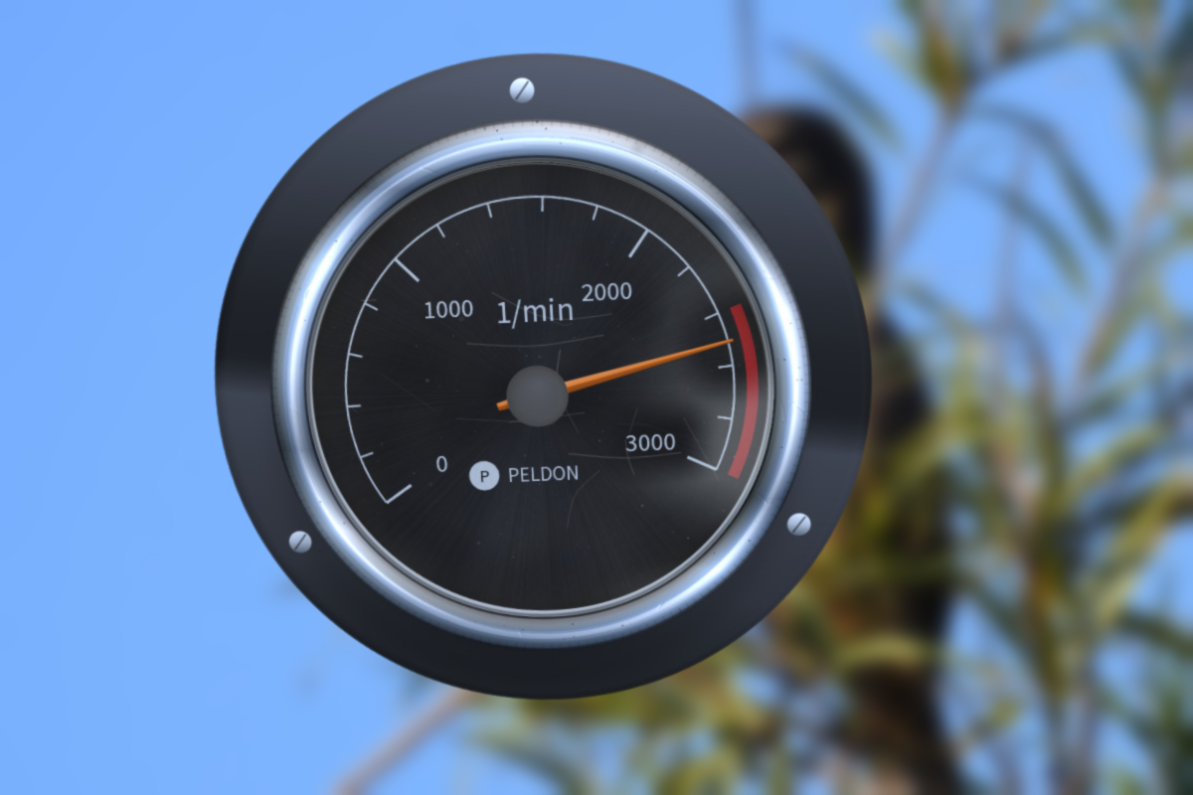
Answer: 2500,rpm
